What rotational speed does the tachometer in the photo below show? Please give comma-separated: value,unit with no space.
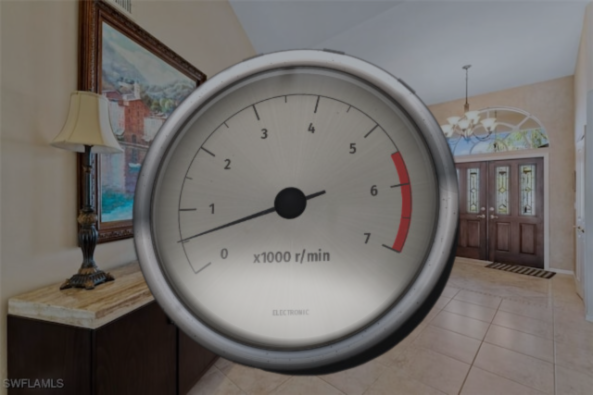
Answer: 500,rpm
